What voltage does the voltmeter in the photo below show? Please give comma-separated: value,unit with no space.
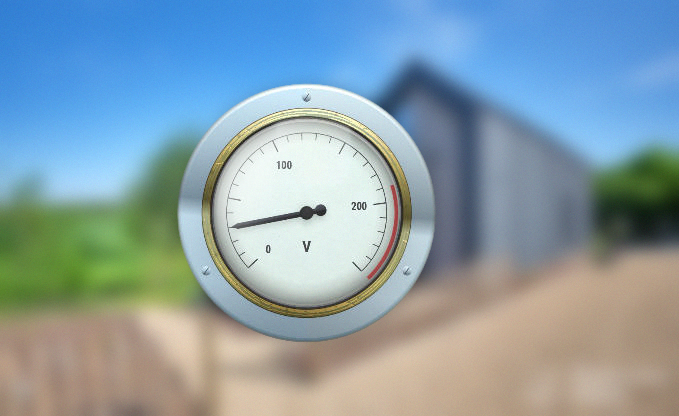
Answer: 30,V
